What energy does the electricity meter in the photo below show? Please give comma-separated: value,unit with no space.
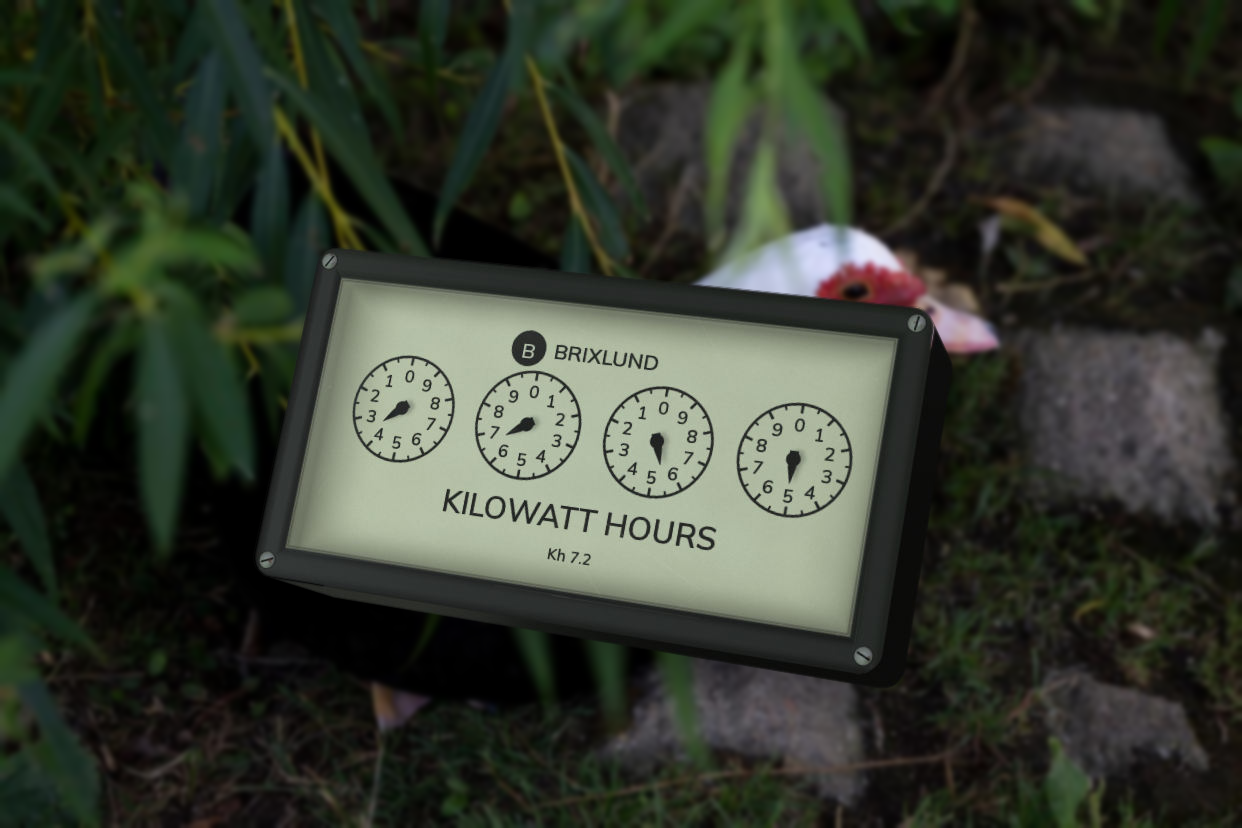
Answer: 3655,kWh
